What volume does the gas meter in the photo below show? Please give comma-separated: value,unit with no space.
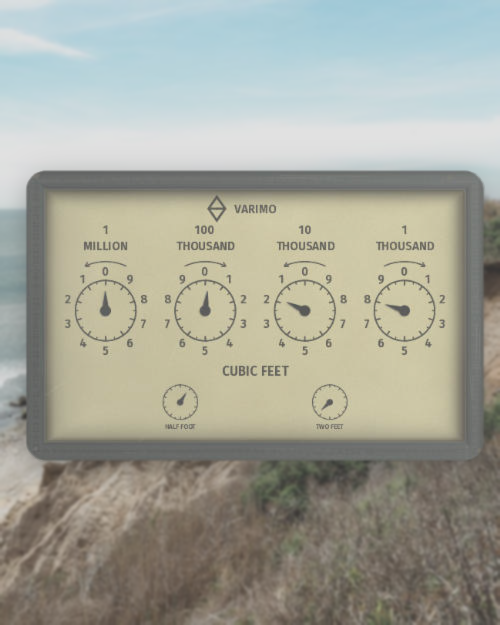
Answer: 1800,ft³
